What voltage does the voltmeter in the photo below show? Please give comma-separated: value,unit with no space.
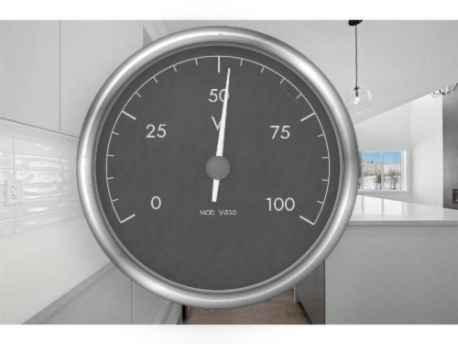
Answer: 52.5,V
